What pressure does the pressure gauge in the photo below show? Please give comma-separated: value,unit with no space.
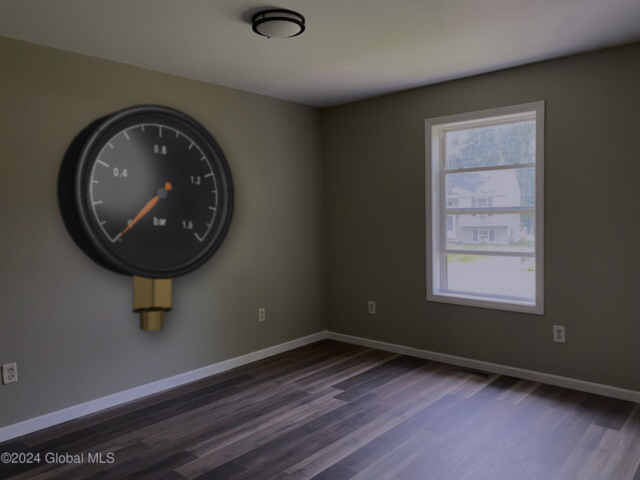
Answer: 0,bar
